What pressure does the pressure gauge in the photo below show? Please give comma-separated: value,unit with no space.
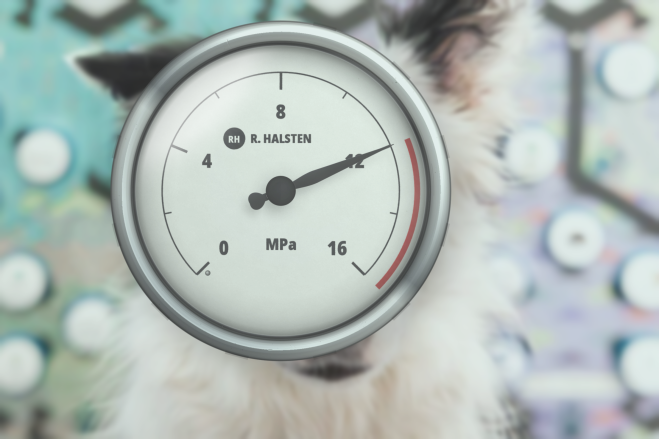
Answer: 12,MPa
